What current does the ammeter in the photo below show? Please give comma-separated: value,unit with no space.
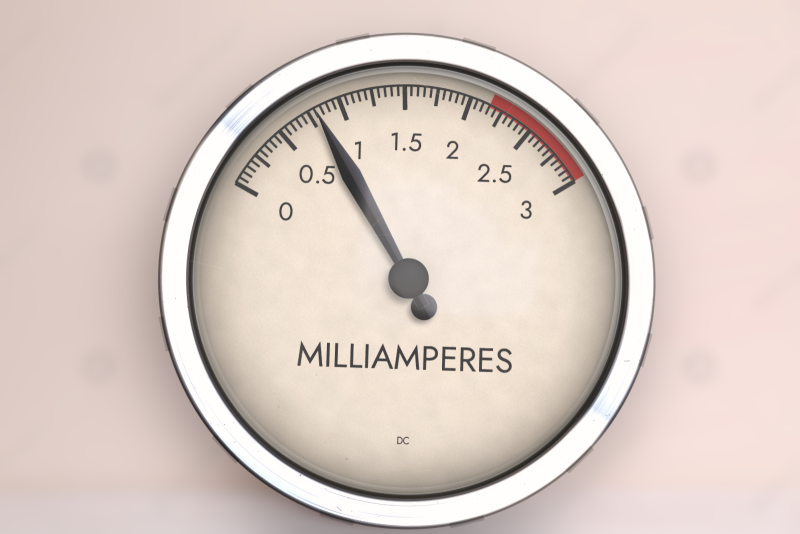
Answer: 0.8,mA
